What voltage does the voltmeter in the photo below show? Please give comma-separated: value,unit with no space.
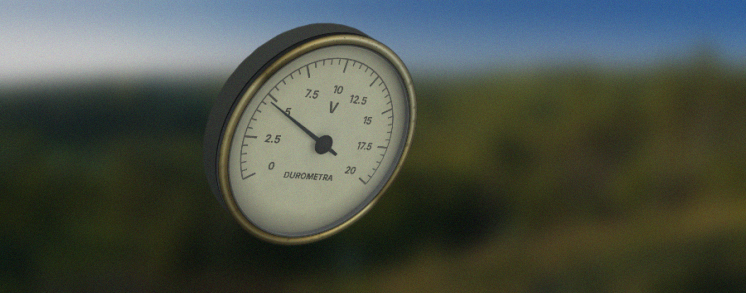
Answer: 4.75,V
